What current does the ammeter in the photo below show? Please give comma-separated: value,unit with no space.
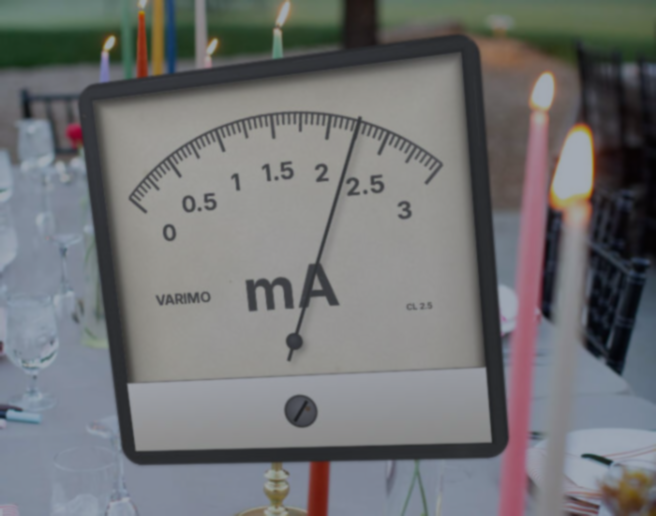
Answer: 2.25,mA
